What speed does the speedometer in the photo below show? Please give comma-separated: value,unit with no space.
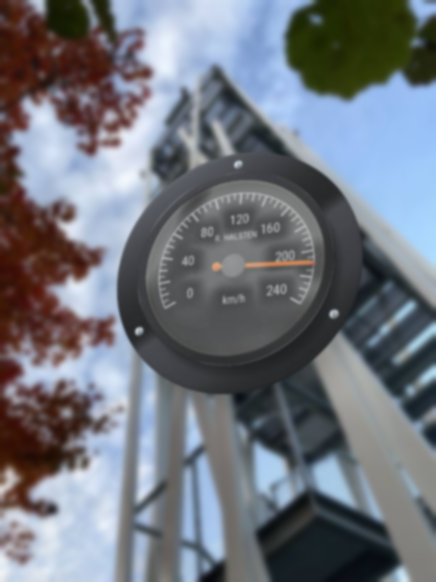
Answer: 210,km/h
